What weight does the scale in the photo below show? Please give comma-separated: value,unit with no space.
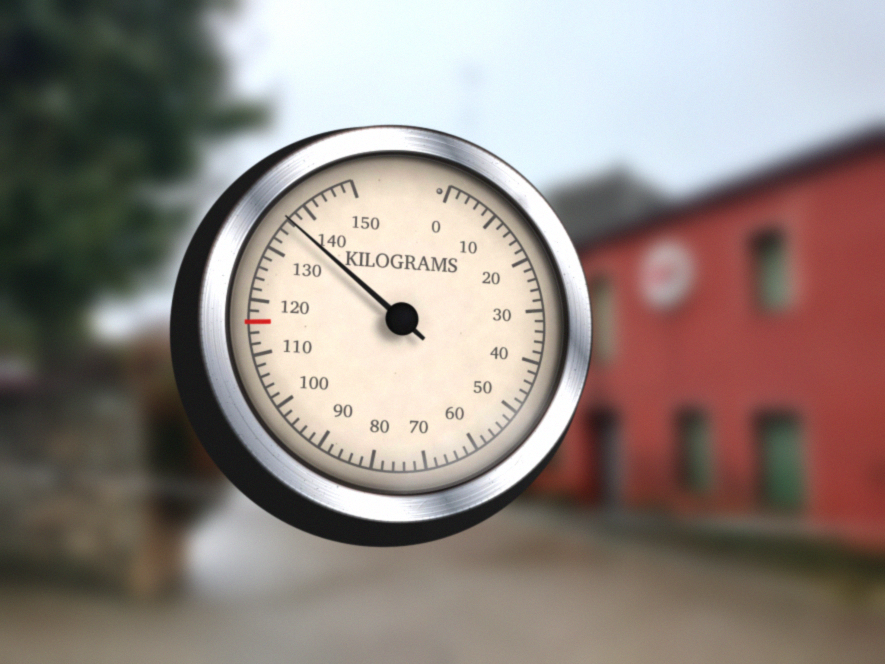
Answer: 136,kg
